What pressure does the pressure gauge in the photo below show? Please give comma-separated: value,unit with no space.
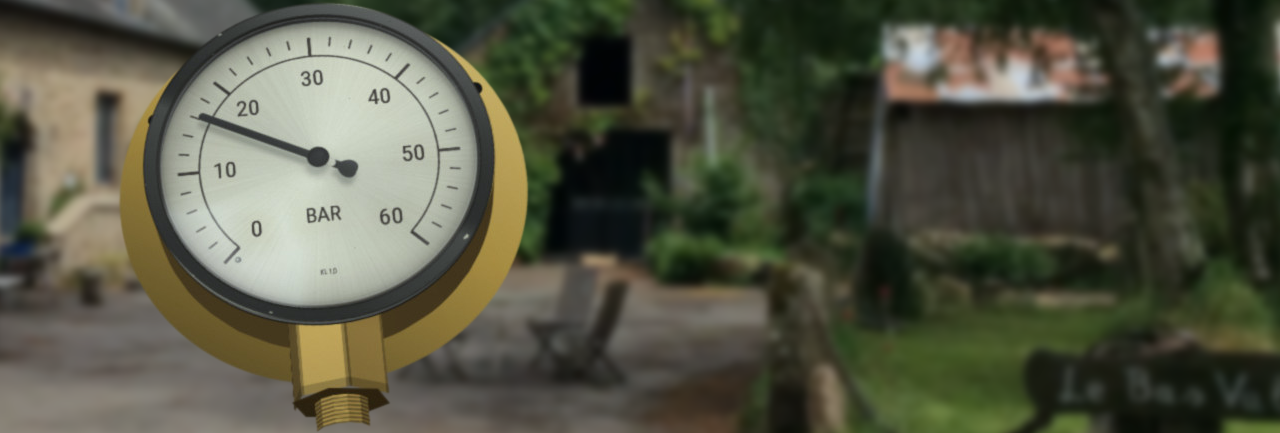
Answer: 16,bar
